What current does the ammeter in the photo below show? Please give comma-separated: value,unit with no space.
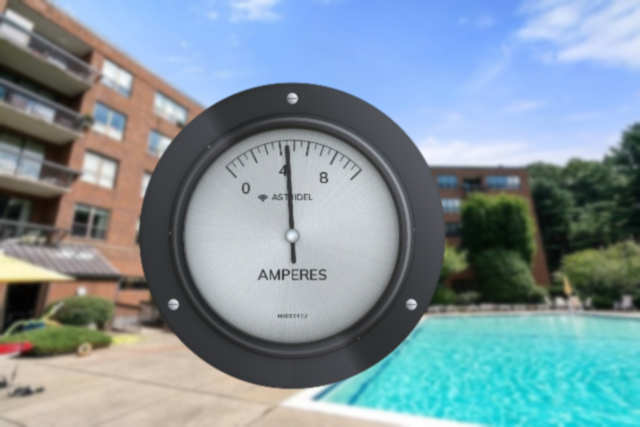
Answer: 4.5,A
